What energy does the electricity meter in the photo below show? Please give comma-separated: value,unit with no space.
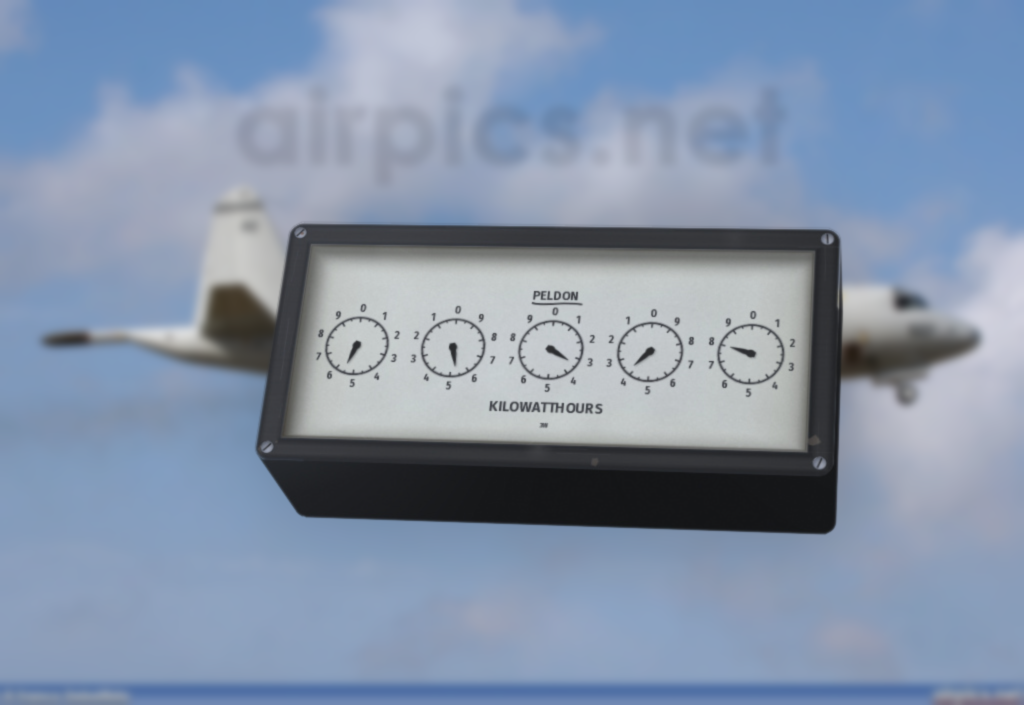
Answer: 55338,kWh
